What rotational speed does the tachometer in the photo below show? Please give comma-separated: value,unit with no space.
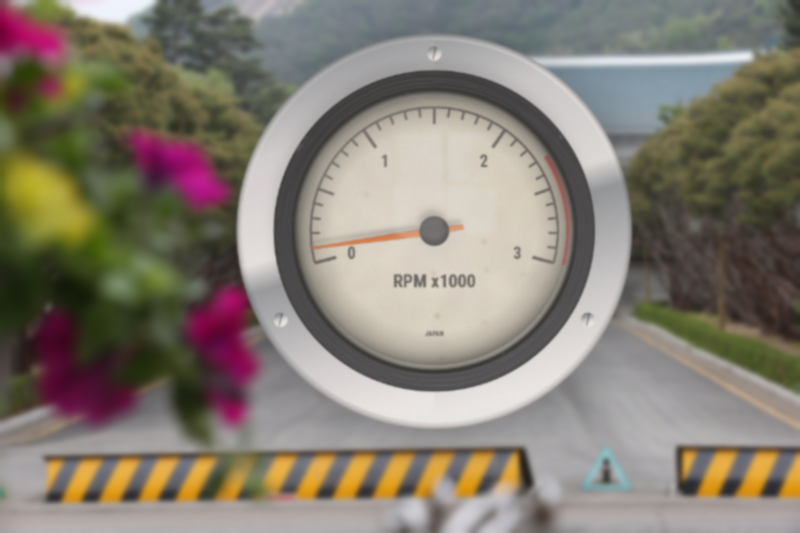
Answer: 100,rpm
